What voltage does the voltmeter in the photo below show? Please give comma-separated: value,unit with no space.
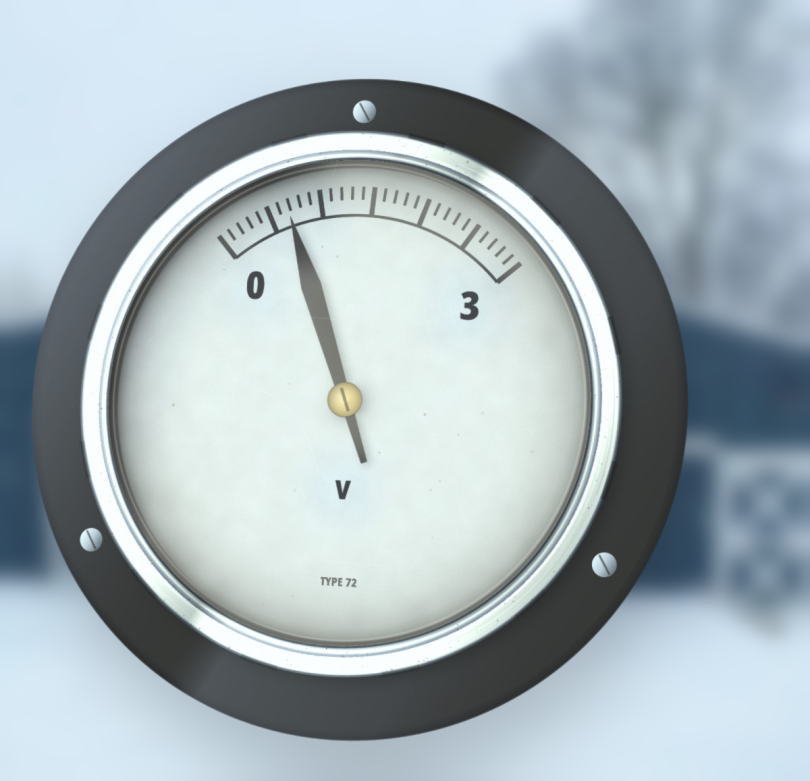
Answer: 0.7,V
